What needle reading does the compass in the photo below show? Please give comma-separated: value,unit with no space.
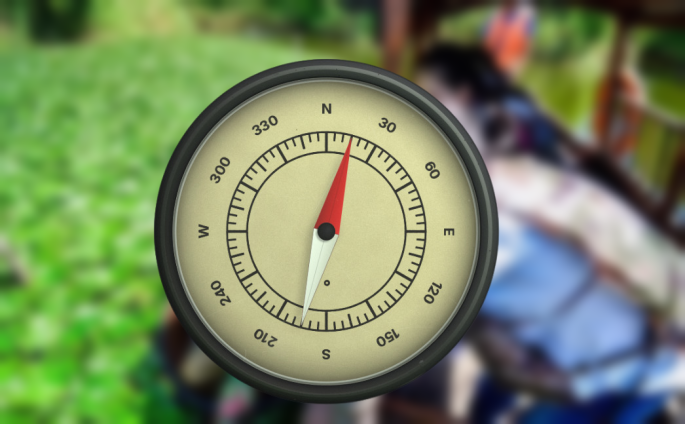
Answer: 15,°
